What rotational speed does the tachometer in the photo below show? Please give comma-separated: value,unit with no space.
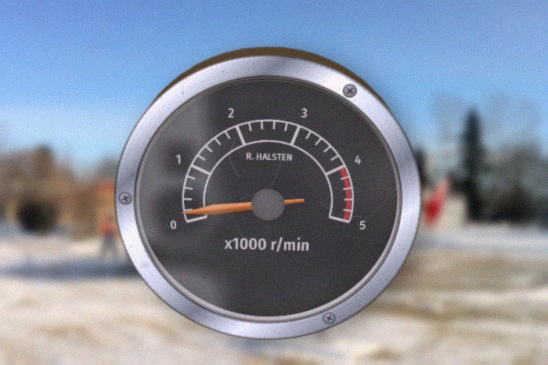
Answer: 200,rpm
